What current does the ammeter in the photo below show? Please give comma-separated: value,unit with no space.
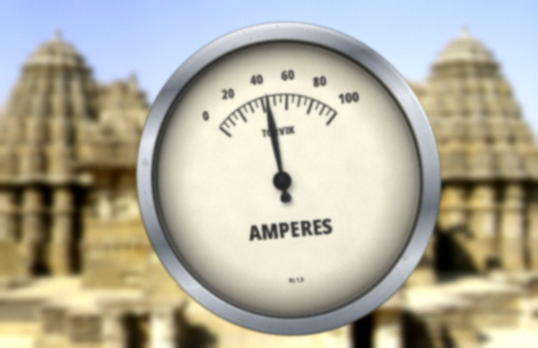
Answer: 45,A
